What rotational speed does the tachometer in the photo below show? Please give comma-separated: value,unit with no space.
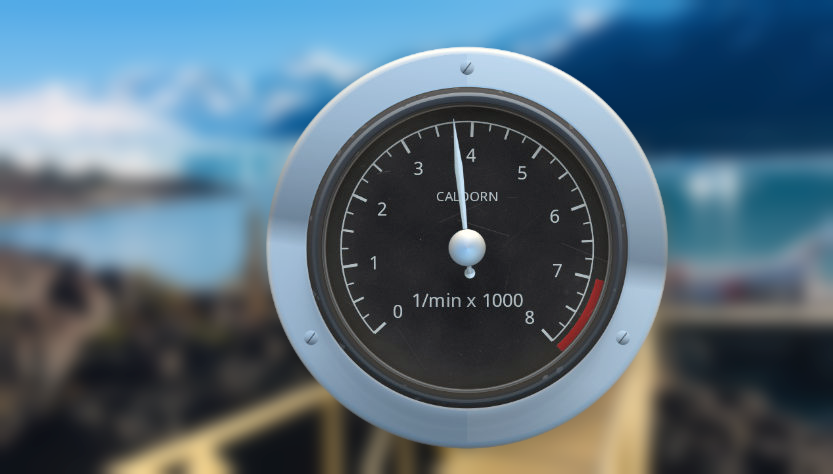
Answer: 3750,rpm
